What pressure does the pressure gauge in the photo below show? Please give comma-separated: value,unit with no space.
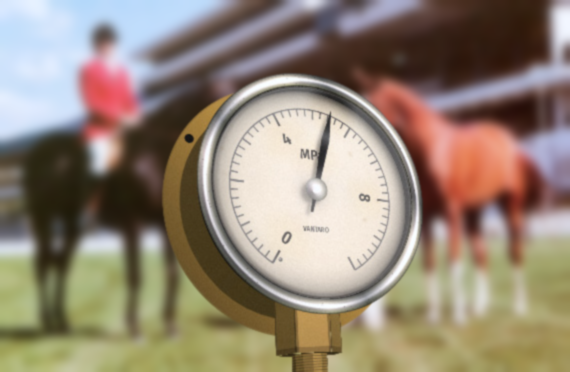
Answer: 5.4,MPa
